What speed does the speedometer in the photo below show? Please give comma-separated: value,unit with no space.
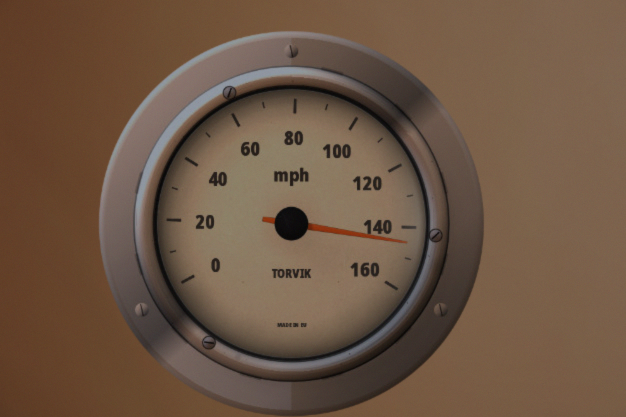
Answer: 145,mph
